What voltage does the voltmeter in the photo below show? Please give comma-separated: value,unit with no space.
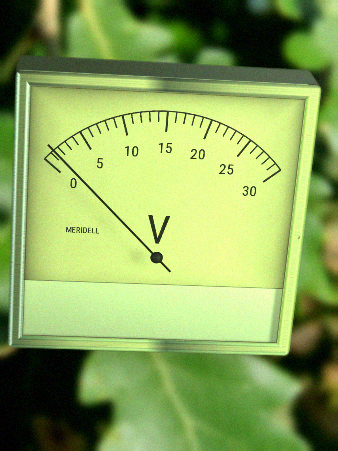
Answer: 1.5,V
